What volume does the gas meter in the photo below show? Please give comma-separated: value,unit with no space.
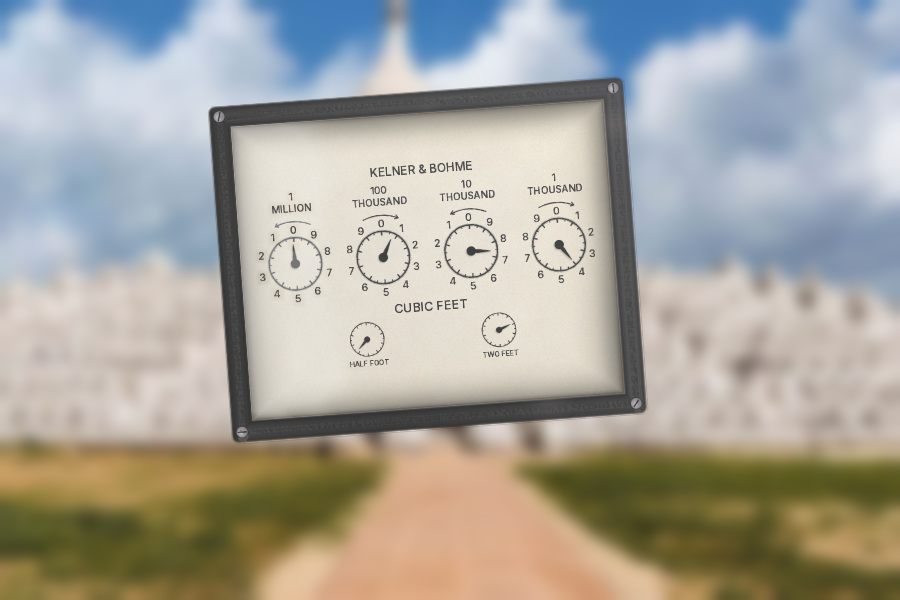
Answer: 7400,ft³
